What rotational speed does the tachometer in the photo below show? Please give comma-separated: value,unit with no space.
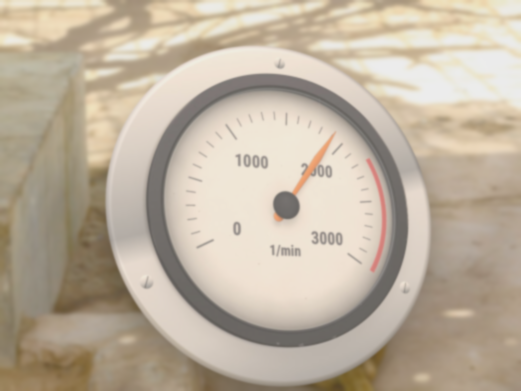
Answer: 1900,rpm
